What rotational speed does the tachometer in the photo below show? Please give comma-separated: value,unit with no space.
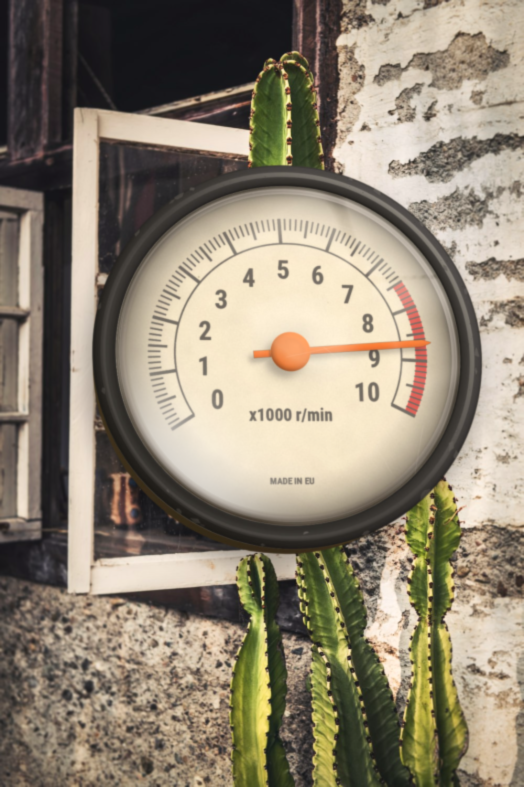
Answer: 8700,rpm
